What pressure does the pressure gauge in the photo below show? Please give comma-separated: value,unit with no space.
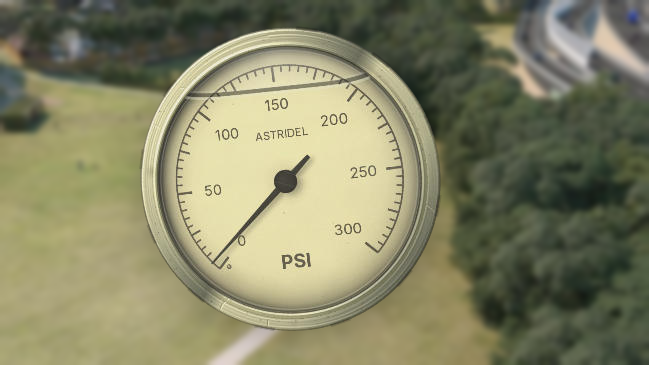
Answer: 5,psi
